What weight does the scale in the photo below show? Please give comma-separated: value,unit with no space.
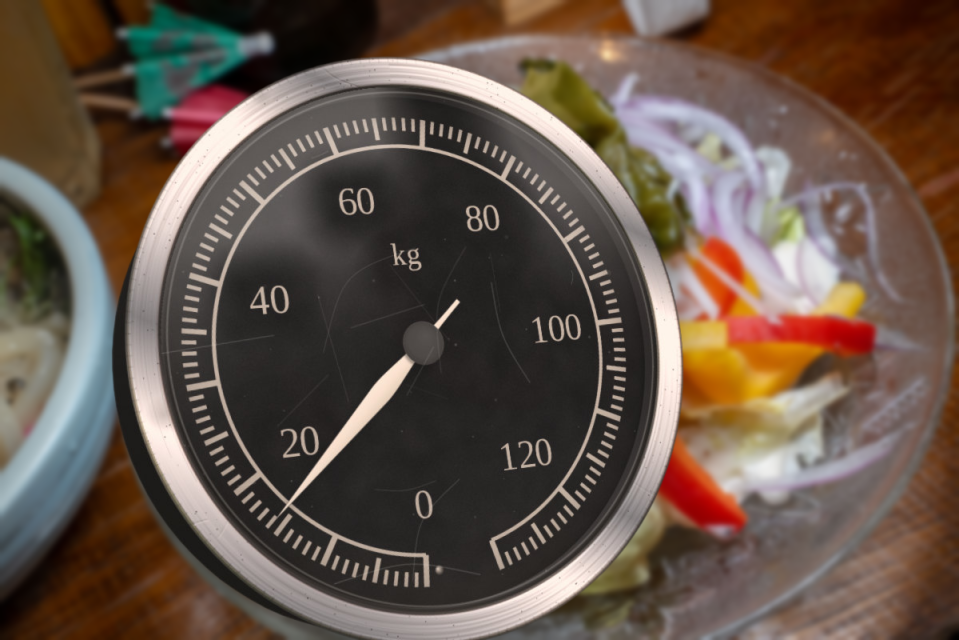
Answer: 16,kg
